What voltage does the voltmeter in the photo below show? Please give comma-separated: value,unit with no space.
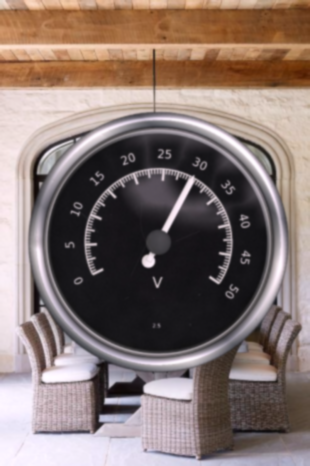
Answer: 30,V
